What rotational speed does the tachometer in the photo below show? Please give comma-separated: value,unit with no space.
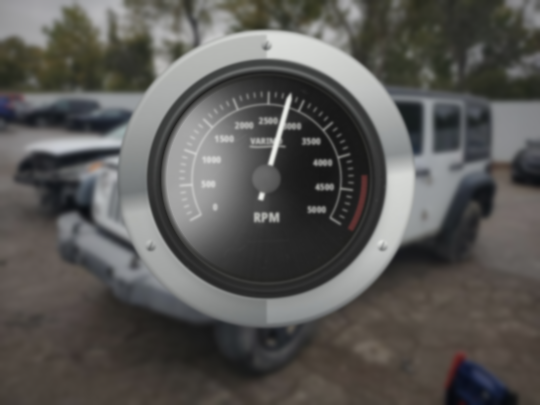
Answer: 2800,rpm
